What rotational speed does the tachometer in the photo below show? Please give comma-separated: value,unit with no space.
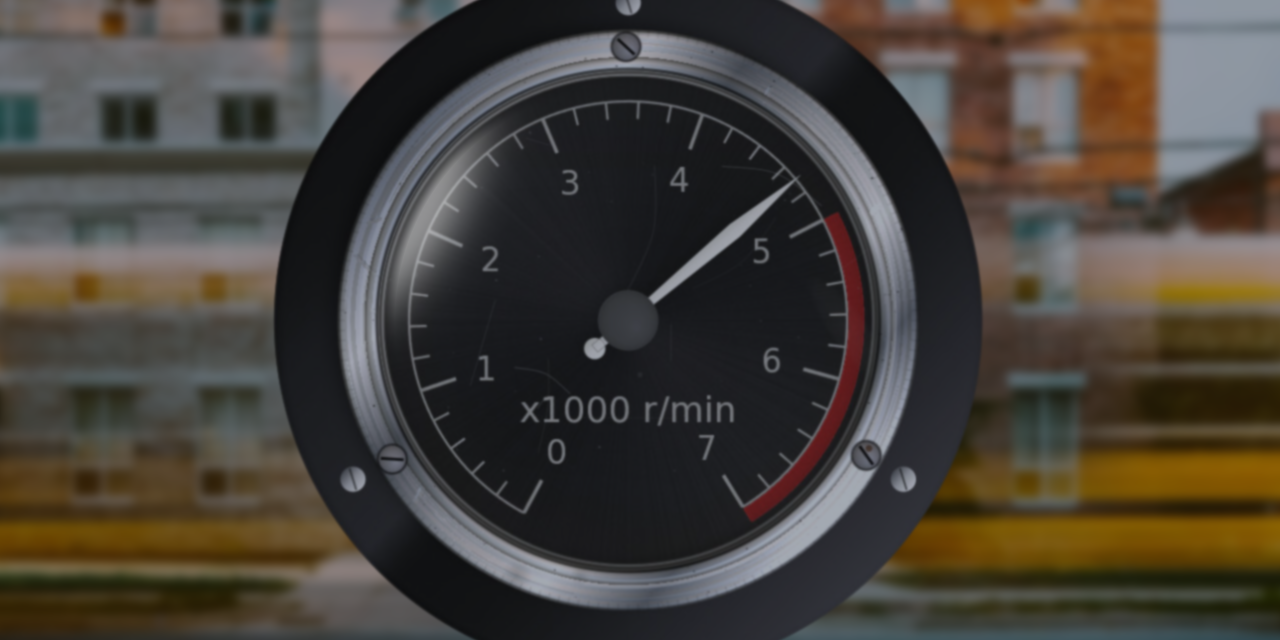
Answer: 4700,rpm
